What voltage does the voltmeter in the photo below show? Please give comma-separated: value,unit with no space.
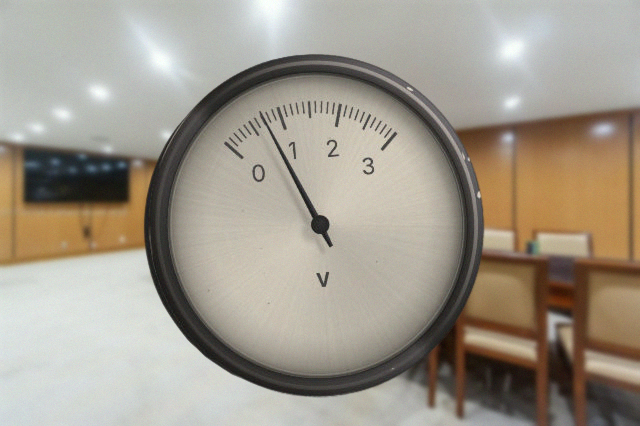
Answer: 0.7,V
